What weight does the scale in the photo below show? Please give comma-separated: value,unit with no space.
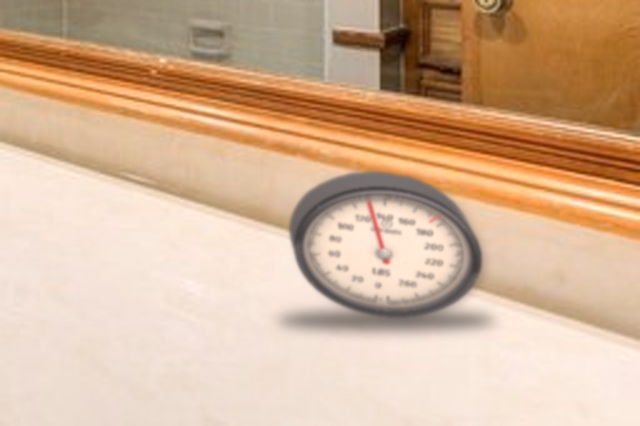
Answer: 130,lb
